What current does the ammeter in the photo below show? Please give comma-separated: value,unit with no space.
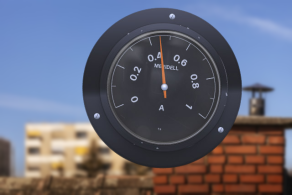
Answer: 0.45,A
